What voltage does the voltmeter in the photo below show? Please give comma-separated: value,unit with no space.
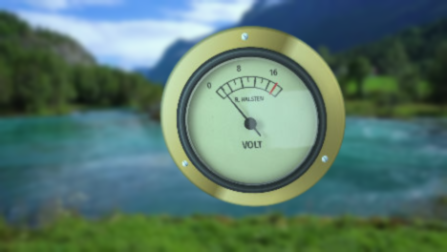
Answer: 2,V
